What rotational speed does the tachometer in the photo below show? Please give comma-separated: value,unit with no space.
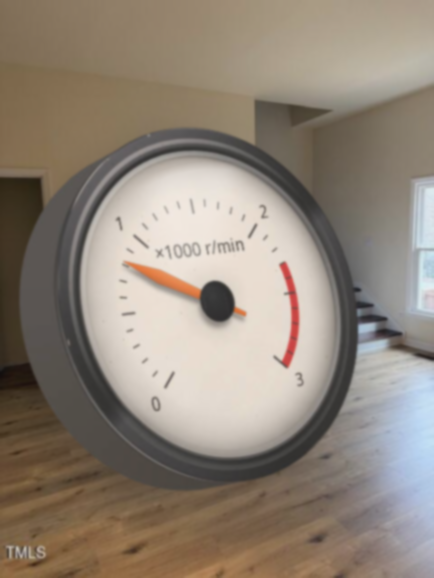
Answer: 800,rpm
